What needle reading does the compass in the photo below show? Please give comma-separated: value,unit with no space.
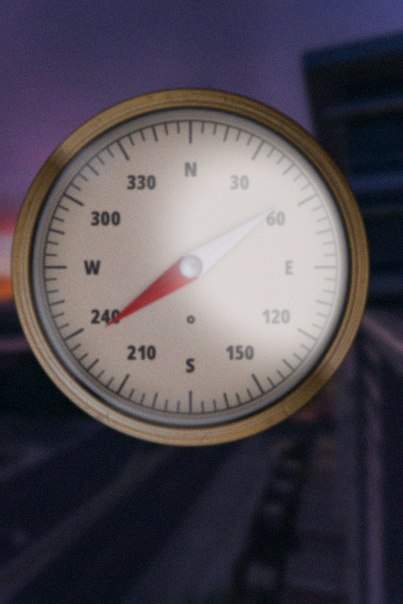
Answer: 235,°
